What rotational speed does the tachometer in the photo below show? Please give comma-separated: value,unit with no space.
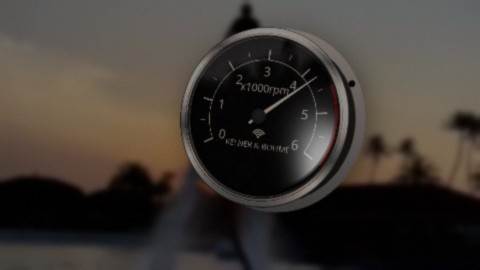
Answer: 4250,rpm
